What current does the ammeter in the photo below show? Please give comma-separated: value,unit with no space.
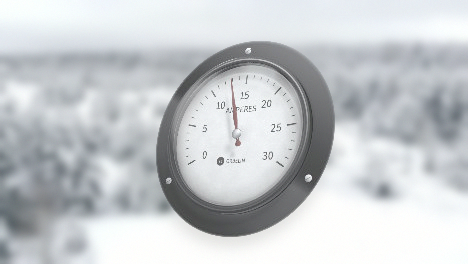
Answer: 13,A
